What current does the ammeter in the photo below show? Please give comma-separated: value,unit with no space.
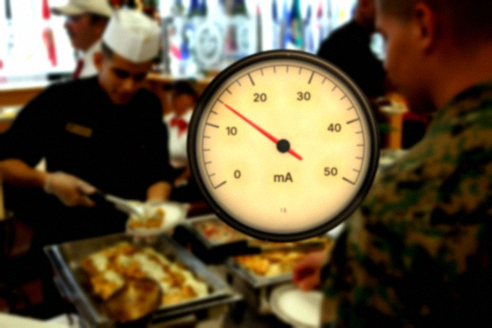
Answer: 14,mA
